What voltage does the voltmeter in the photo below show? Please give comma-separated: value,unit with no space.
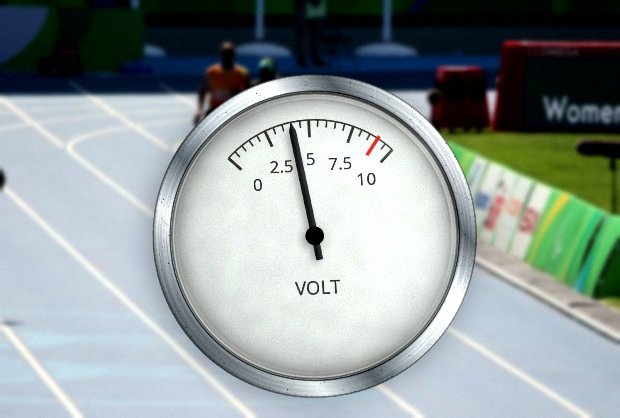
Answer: 4,V
